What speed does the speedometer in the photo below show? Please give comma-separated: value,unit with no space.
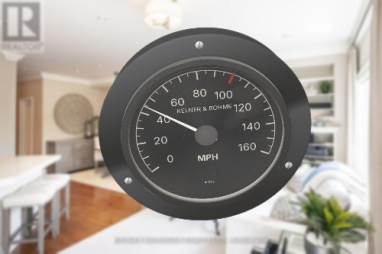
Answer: 45,mph
